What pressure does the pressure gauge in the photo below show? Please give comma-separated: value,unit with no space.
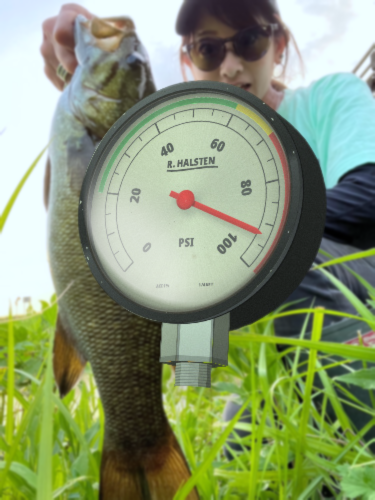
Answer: 92.5,psi
